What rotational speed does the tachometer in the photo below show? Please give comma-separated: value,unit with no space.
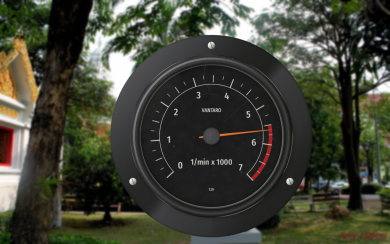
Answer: 5625,rpm
